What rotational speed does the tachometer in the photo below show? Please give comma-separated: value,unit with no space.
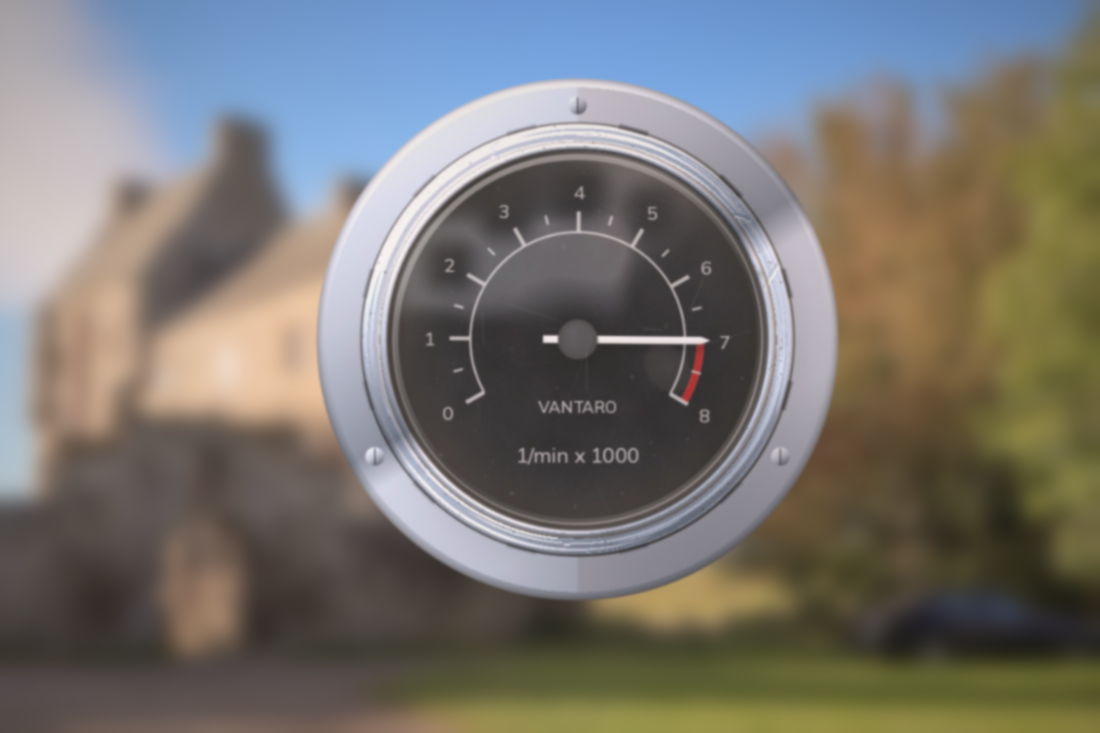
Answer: 7000,rpm
